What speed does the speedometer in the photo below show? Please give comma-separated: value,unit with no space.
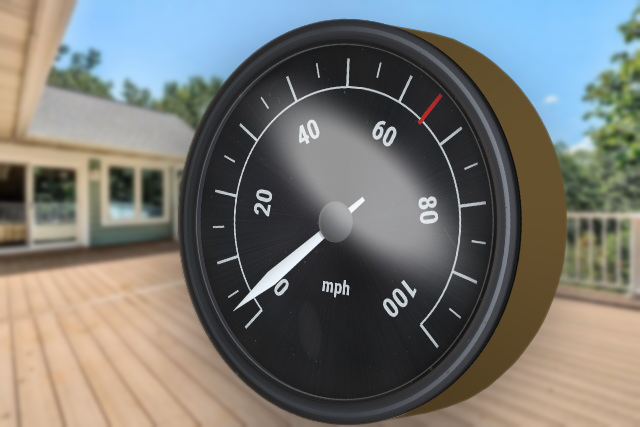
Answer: 2.5,mph
